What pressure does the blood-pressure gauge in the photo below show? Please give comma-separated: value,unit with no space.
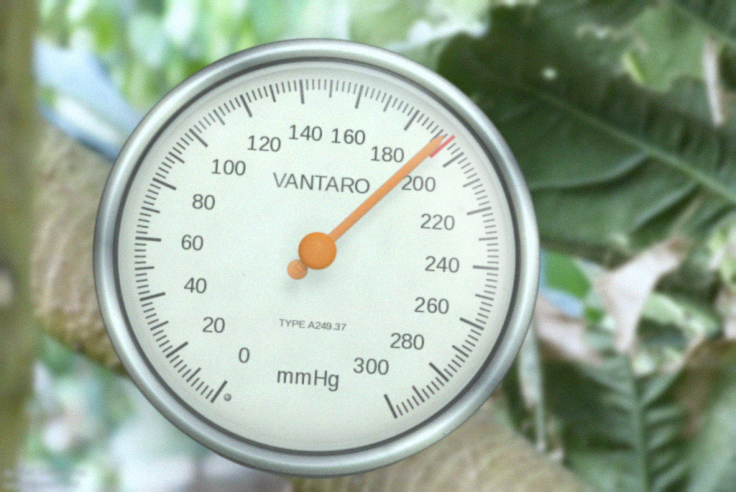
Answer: 192,mmHg
